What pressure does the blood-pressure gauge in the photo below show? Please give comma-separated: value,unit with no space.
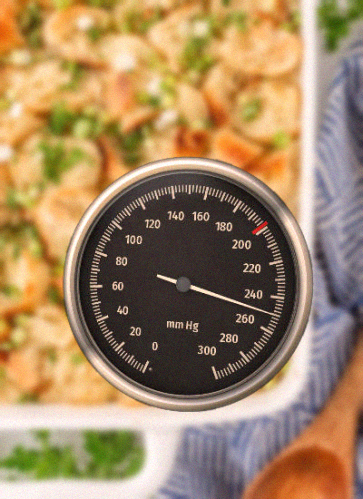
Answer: 250,mmHg
